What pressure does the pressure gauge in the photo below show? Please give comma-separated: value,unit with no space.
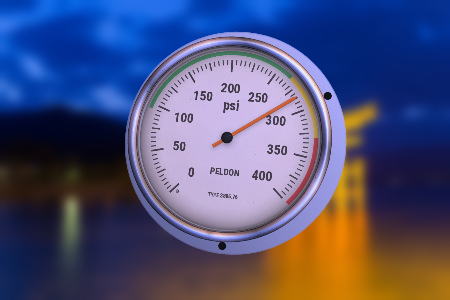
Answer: 285,psi
